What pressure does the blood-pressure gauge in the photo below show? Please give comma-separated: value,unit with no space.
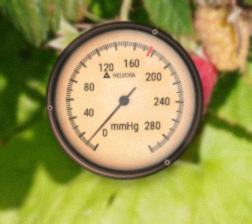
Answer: 10,mmHg
